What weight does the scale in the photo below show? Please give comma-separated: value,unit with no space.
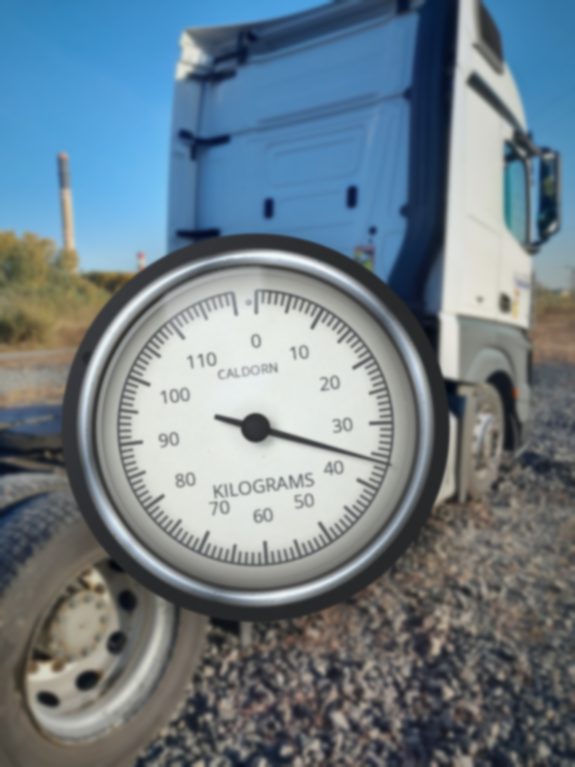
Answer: 36,kg
